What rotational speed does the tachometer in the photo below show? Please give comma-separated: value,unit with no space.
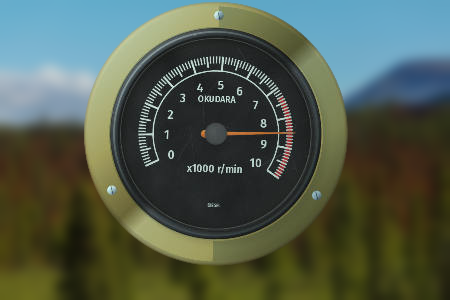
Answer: 8500,rpm
